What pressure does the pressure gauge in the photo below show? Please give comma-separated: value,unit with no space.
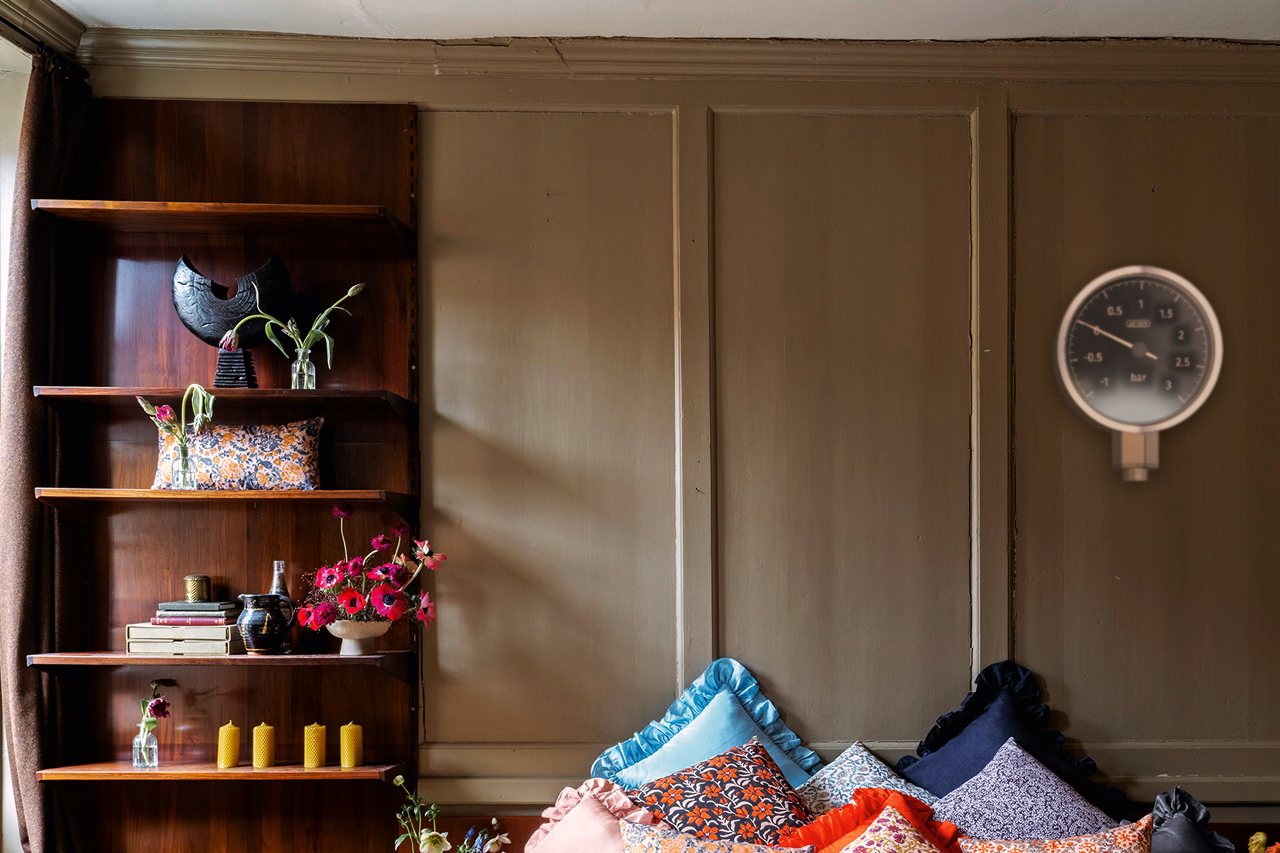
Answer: 0,bar
